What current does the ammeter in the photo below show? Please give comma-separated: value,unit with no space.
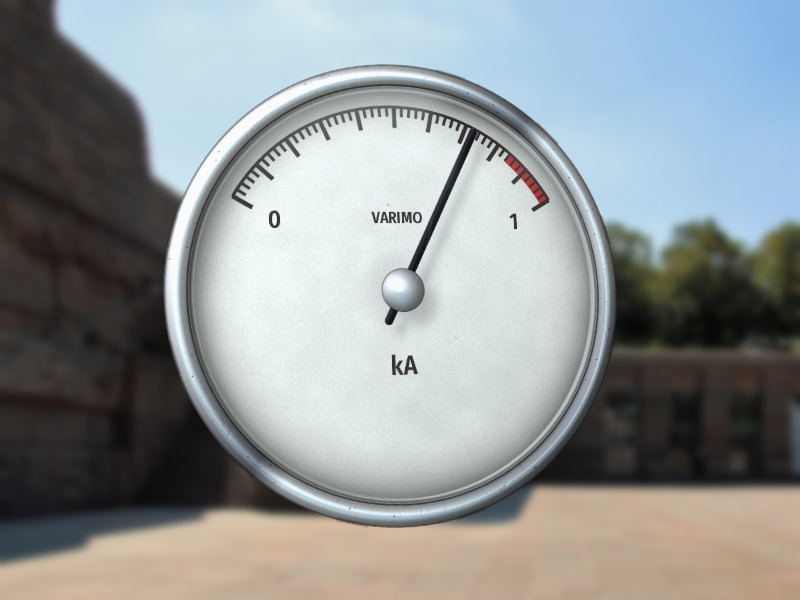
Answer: 0.72,kA
